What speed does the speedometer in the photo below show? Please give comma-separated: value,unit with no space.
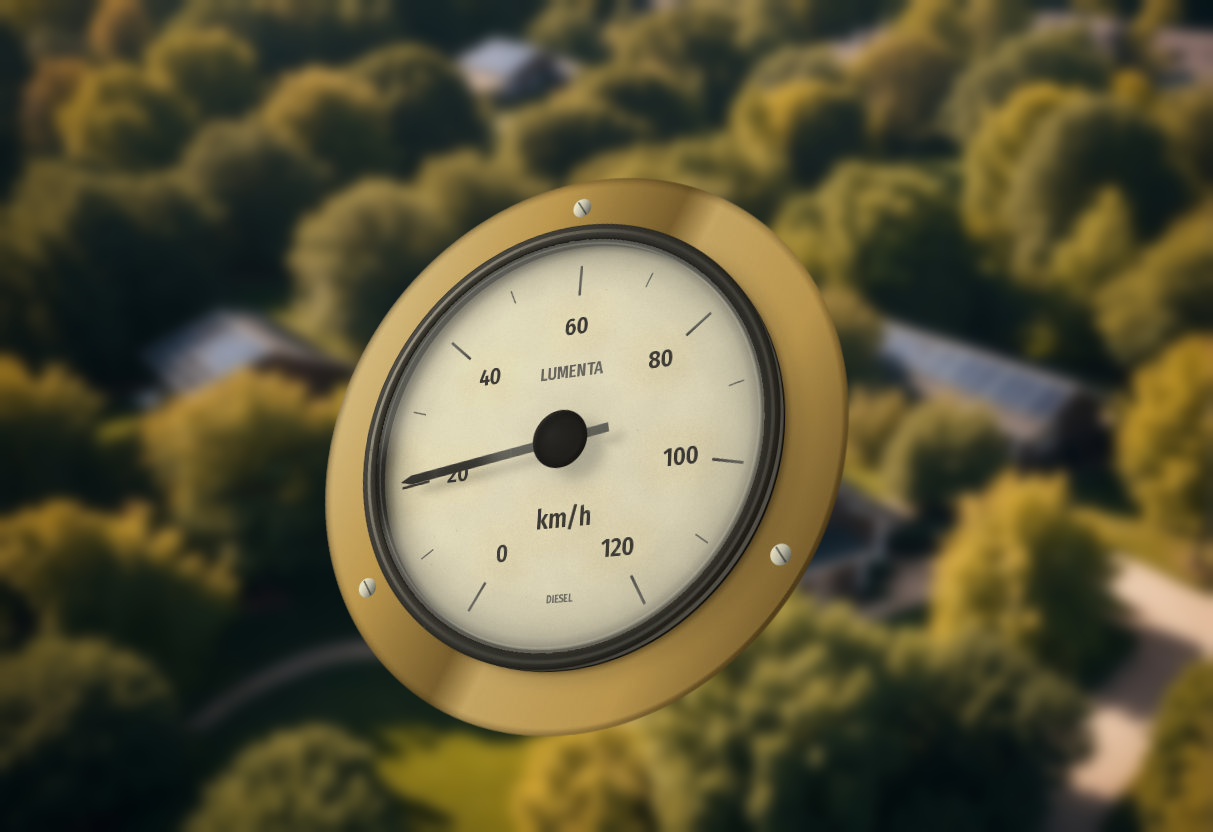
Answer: 20,km/h
